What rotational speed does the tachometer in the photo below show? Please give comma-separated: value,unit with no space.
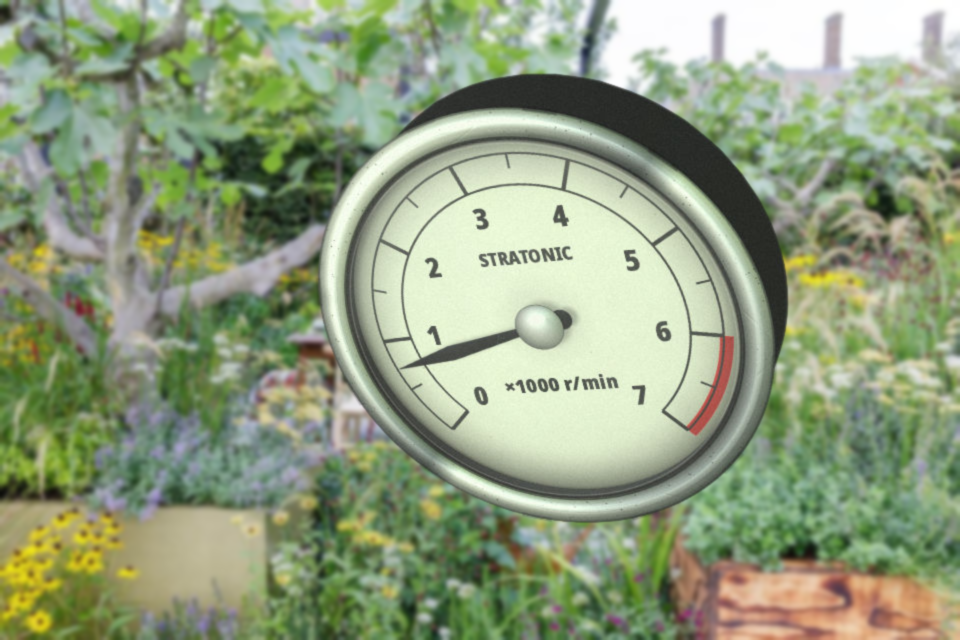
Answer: 750,rpm
